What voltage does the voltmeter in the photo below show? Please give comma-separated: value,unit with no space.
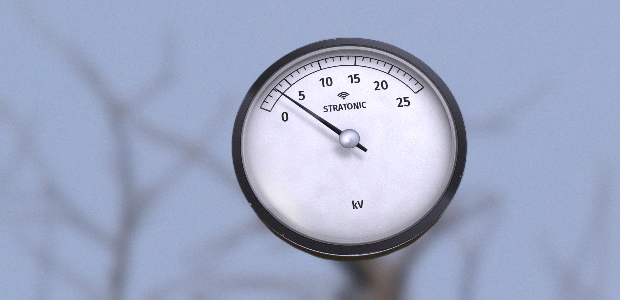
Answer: 3,kV
